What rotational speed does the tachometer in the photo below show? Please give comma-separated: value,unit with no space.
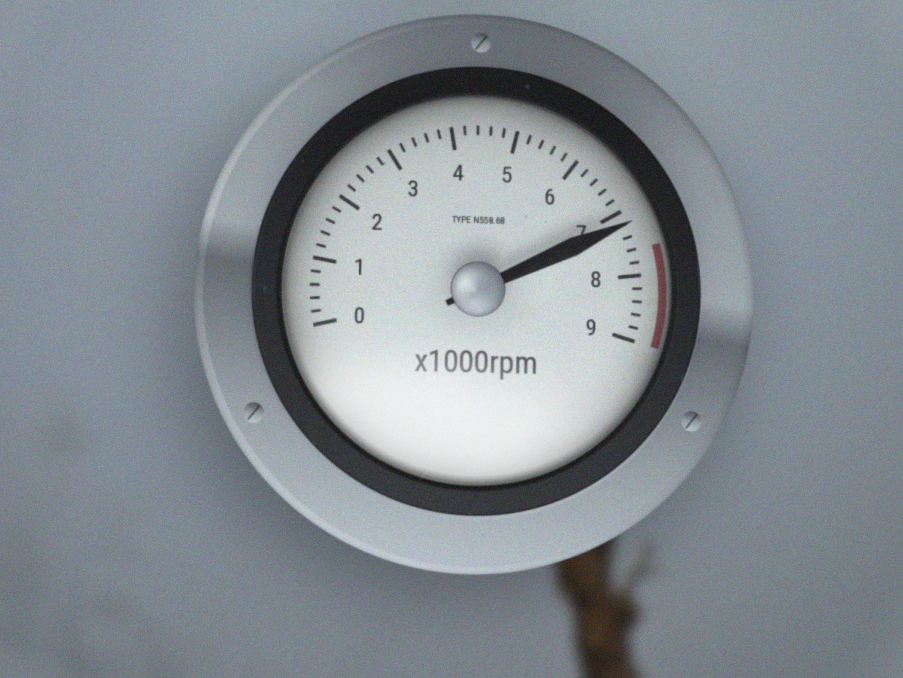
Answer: 7200,rpm
